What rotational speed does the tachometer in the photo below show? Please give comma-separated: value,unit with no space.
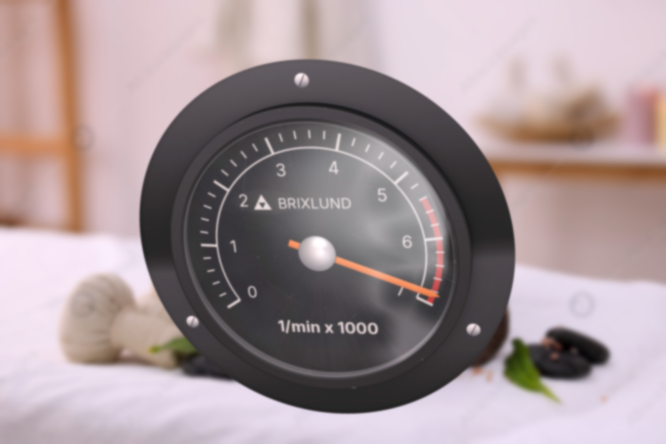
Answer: 6800,rpm
